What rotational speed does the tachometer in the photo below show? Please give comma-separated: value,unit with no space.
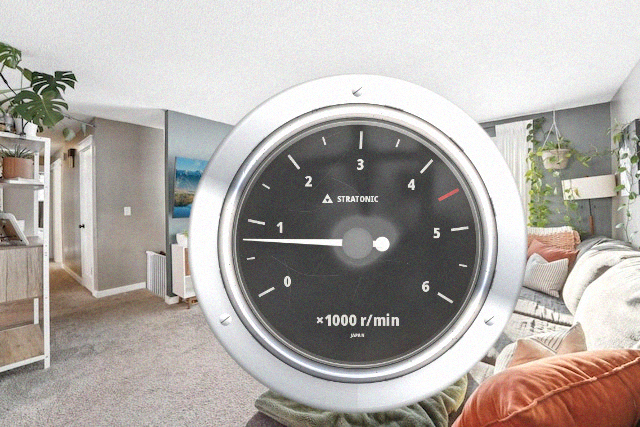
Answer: 750,rpm
